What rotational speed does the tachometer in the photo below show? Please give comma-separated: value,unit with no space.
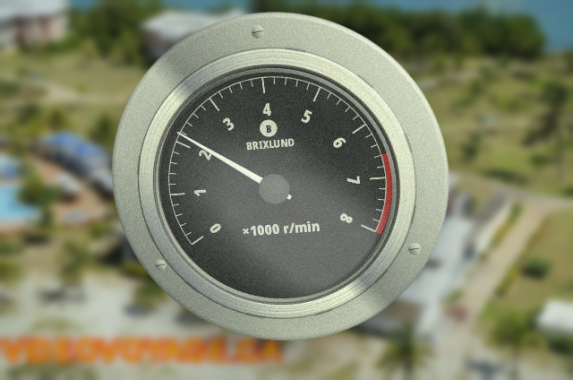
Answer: 2200,rpm
